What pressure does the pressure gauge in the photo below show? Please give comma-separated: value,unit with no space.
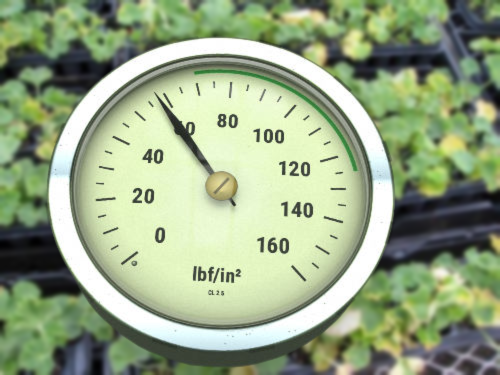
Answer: 57.5,psi
